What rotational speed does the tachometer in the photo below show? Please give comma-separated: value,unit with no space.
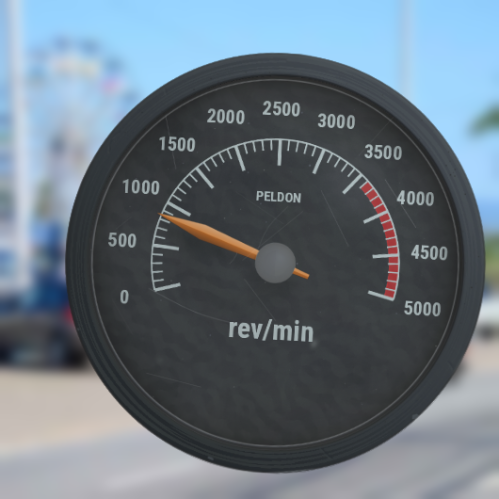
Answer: 850,rpm
